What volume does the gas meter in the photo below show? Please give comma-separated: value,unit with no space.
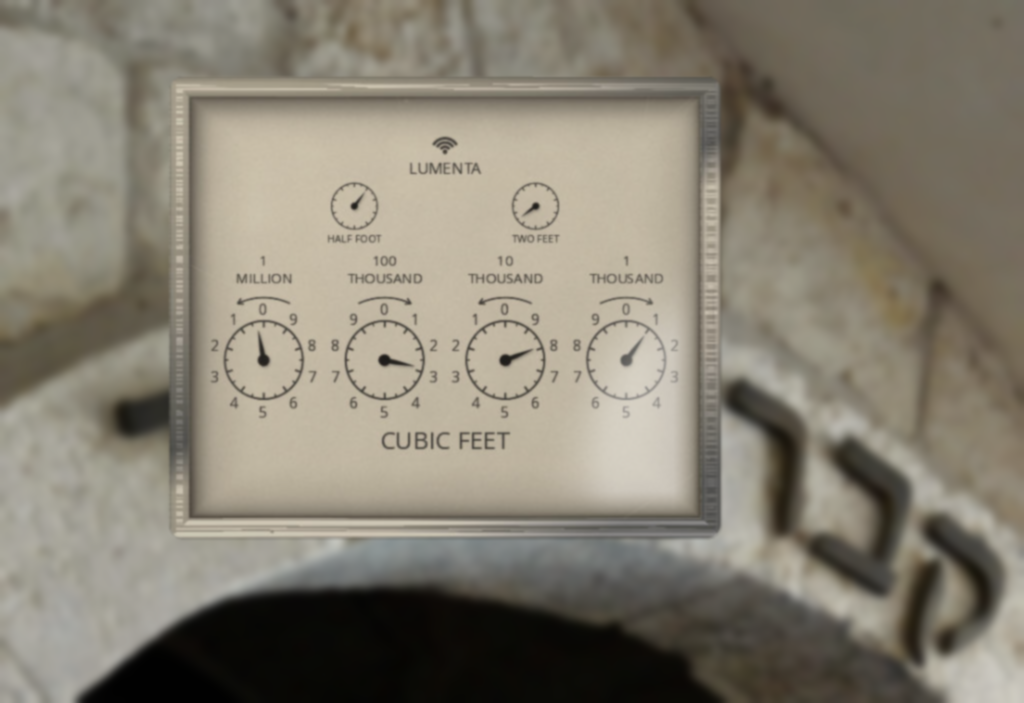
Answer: 28100,ft³
